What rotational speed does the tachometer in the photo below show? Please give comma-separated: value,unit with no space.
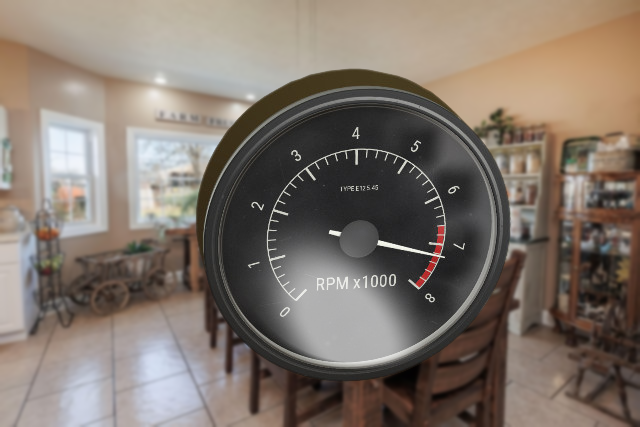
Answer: 7200,rpm
